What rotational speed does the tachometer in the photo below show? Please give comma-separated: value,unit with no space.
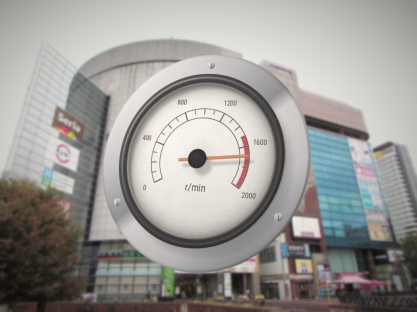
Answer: 1700,rpm
